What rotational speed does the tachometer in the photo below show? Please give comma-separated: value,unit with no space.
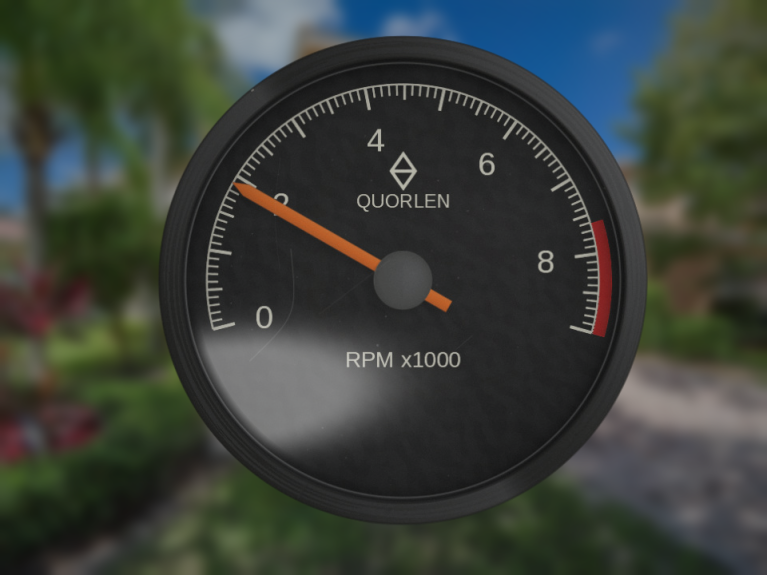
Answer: 1900,rpm
